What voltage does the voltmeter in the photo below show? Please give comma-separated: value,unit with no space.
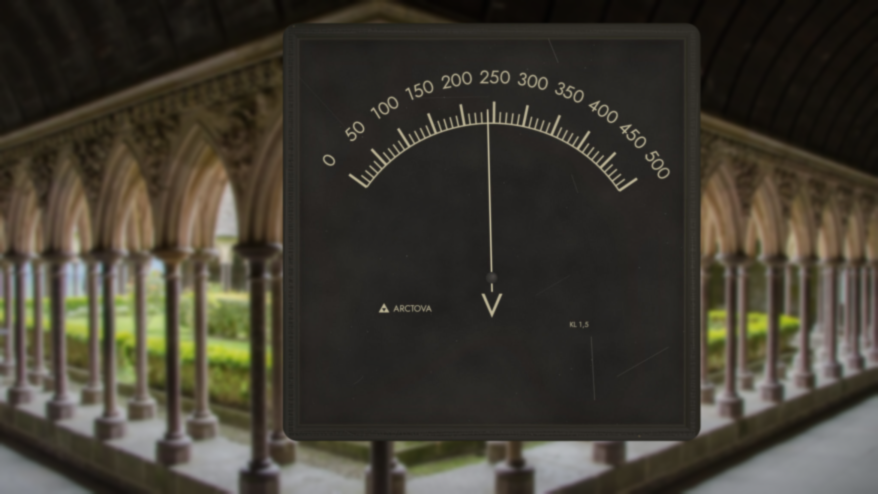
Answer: 240,V
